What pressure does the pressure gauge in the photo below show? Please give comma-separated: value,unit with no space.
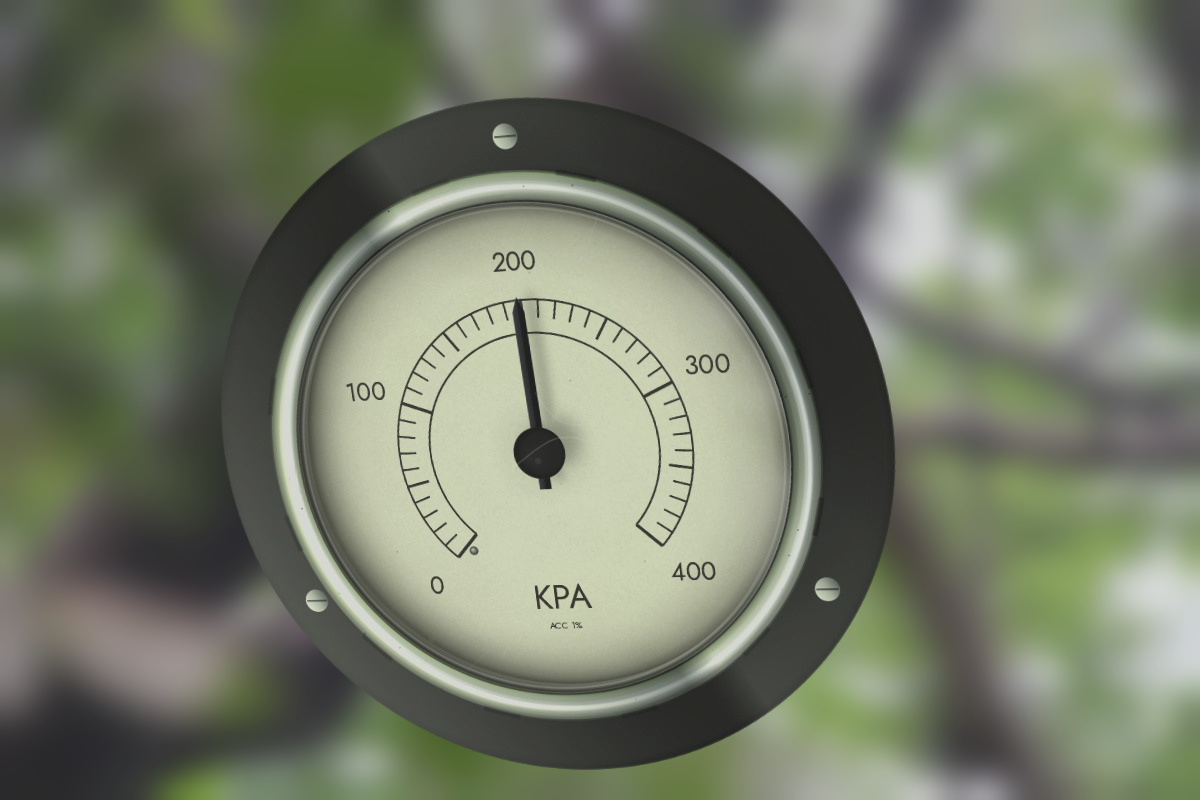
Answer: 200,kPa
